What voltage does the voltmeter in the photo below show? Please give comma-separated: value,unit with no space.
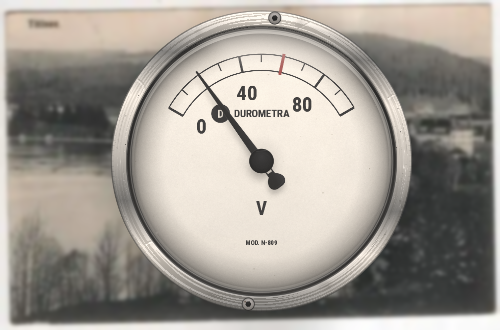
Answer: 20,V
